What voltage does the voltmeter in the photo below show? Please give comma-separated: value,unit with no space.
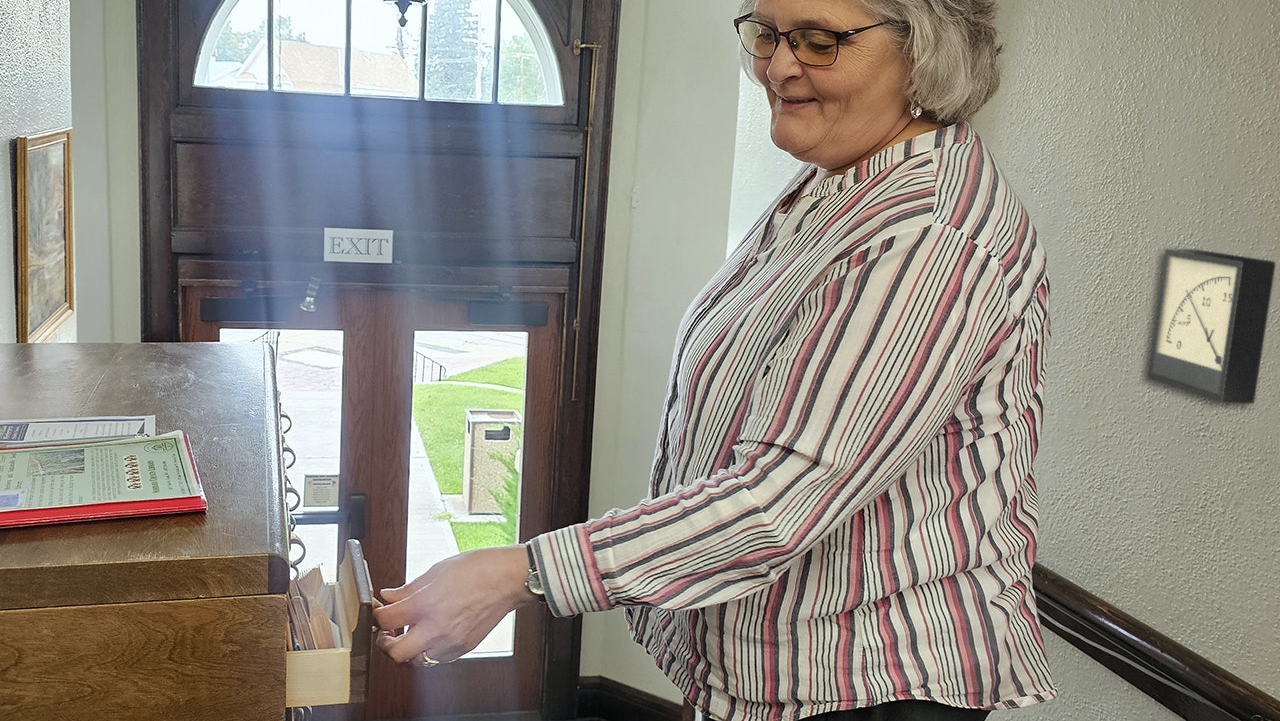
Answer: 7.5,V
